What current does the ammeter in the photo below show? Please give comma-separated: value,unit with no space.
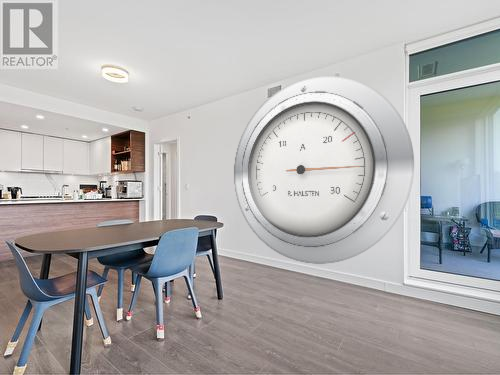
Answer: 26,A
